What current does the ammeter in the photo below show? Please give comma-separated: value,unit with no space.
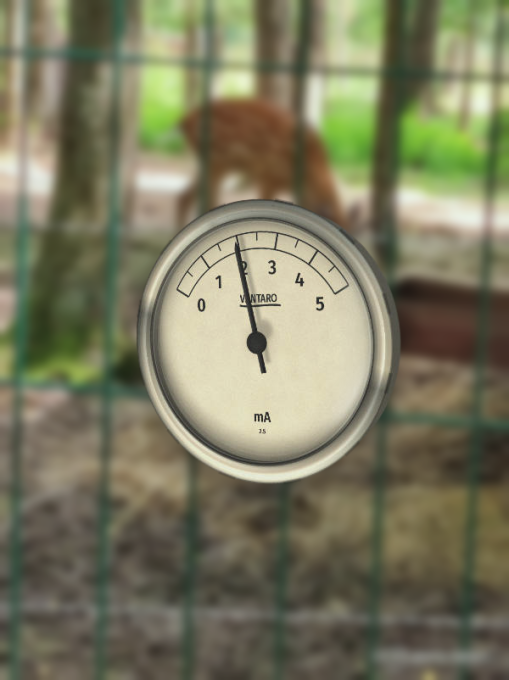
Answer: 2,mA
